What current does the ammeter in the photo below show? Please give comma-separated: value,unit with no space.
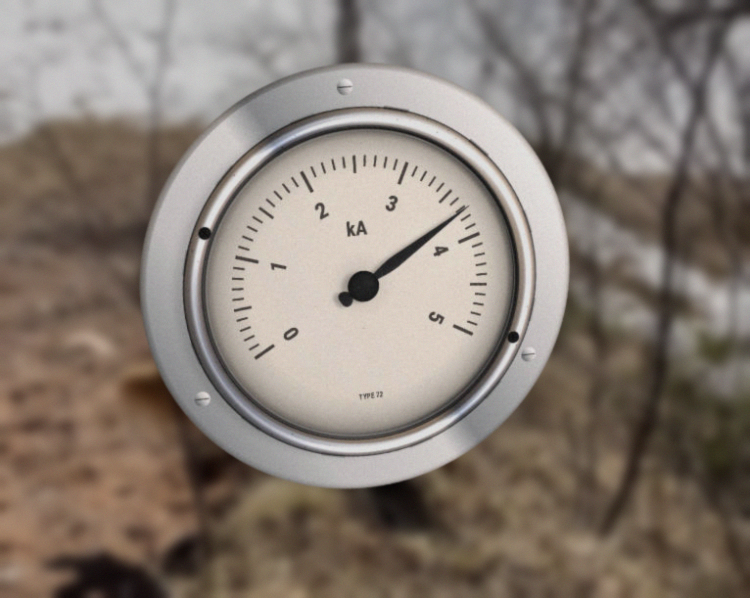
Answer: 3.7,kA
